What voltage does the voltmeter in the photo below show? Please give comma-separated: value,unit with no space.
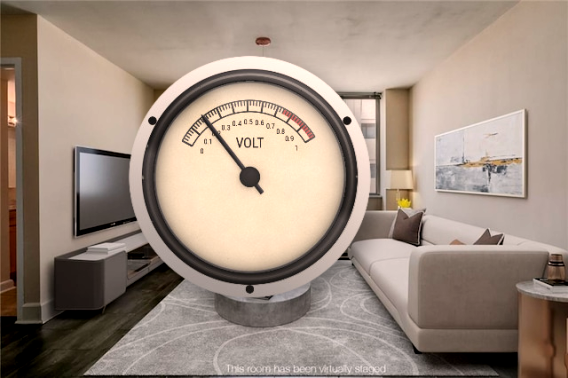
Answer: 0.2,V
